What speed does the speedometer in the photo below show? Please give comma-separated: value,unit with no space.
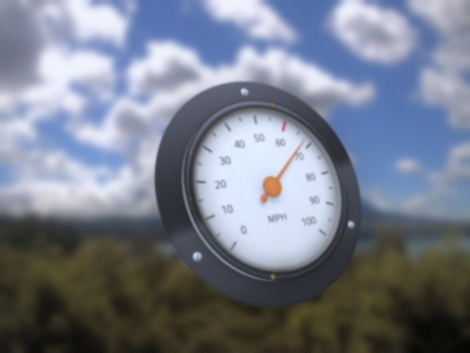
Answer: 67.5,mph
